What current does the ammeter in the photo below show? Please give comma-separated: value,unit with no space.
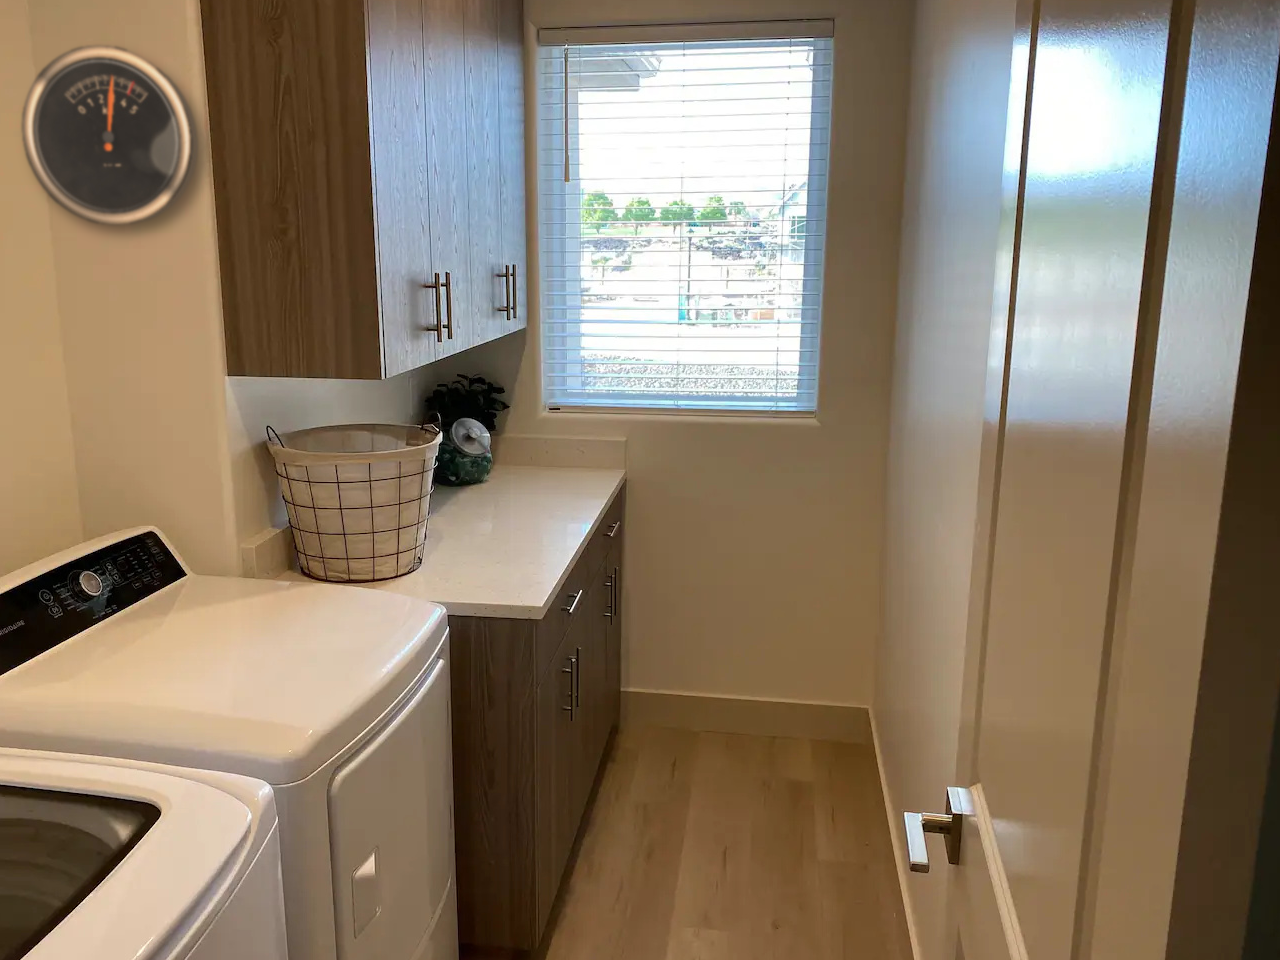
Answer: 3,kA
